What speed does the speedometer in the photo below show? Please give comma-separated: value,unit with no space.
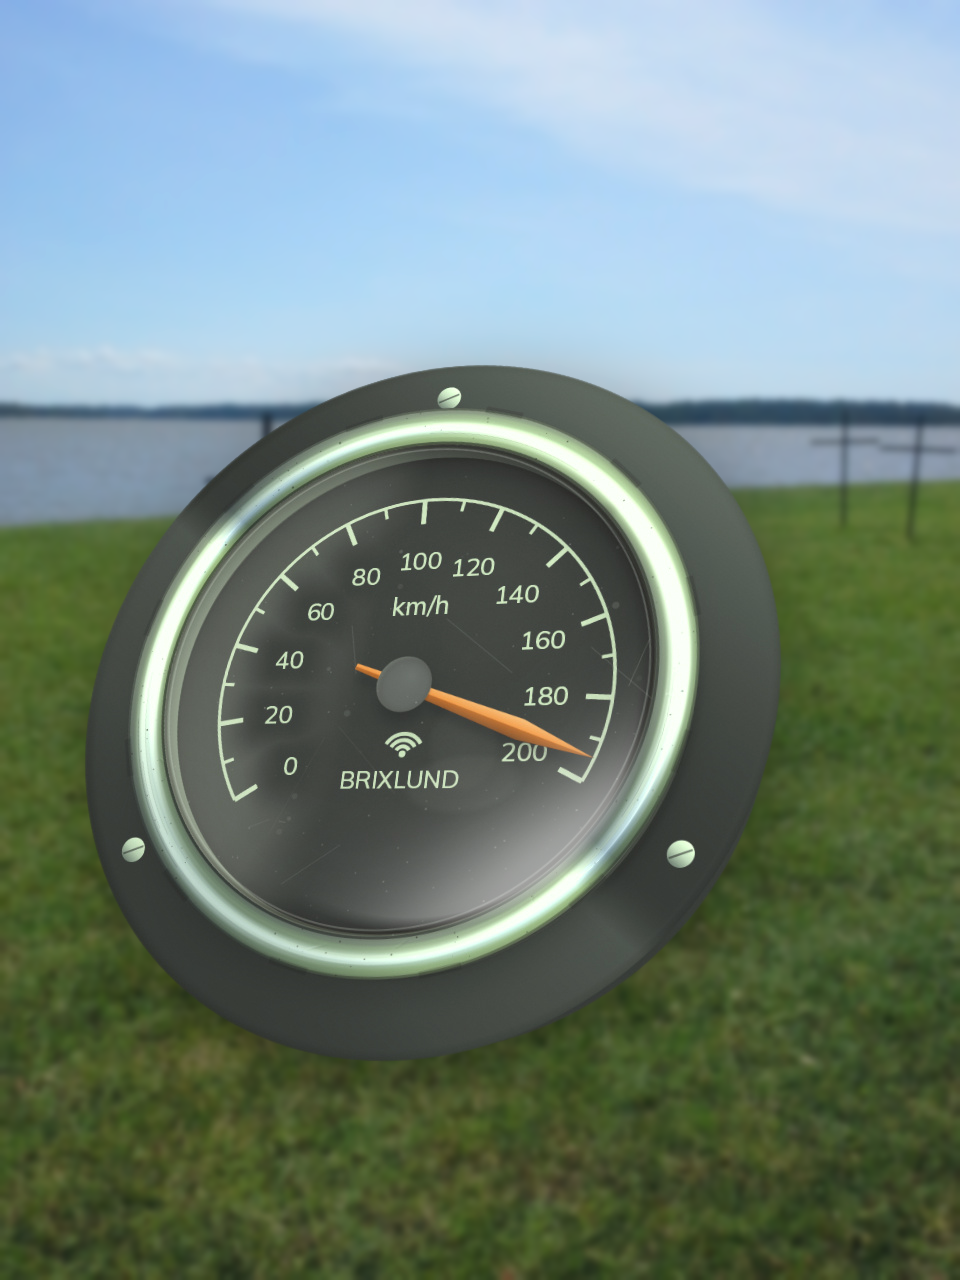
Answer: 195,km/h
